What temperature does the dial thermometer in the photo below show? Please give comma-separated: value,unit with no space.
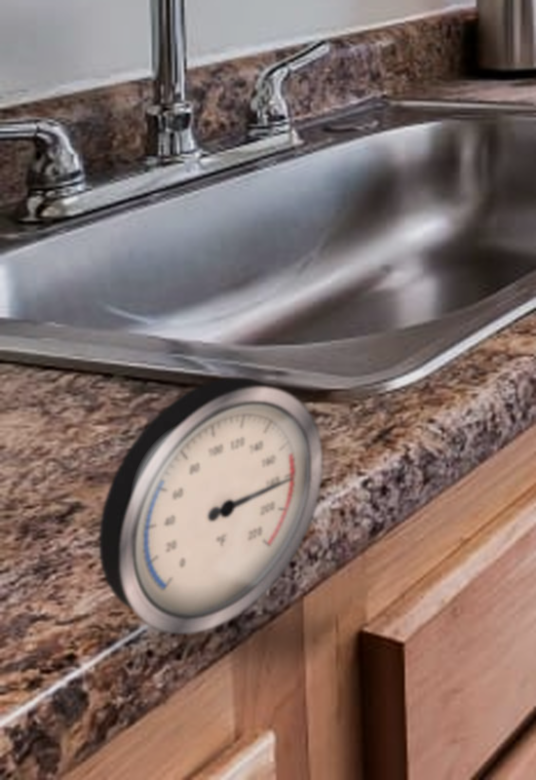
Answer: 180,°F
